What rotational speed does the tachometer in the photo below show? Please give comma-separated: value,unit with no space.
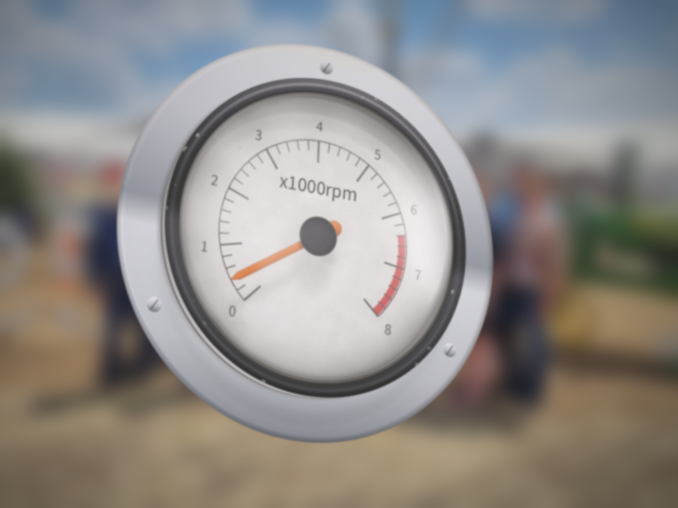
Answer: 400,rpm
